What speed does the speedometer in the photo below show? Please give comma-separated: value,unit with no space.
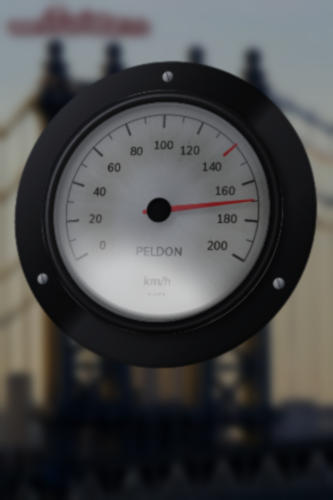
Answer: 170,km/h
